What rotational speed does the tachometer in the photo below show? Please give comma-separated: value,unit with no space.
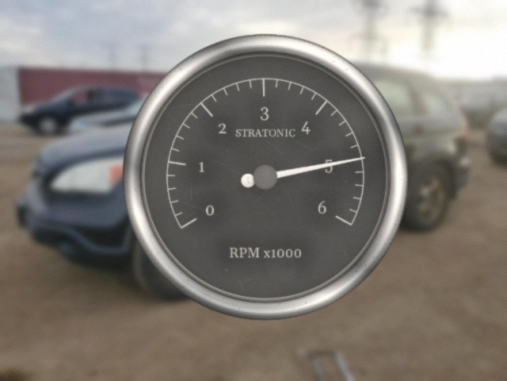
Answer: 5000,rpm
